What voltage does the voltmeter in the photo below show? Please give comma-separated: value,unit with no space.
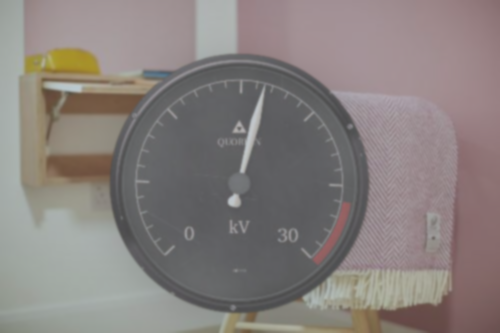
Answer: 16.5,kV
